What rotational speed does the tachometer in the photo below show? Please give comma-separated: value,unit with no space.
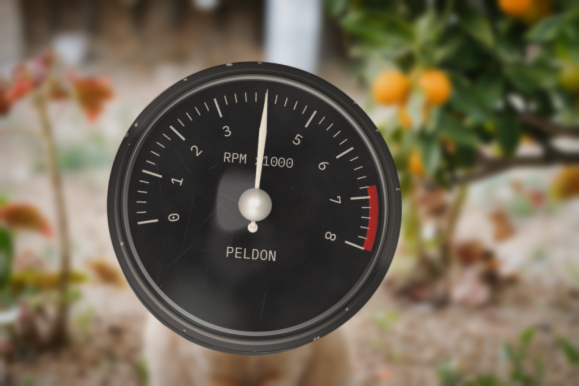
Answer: 4000,rpm
